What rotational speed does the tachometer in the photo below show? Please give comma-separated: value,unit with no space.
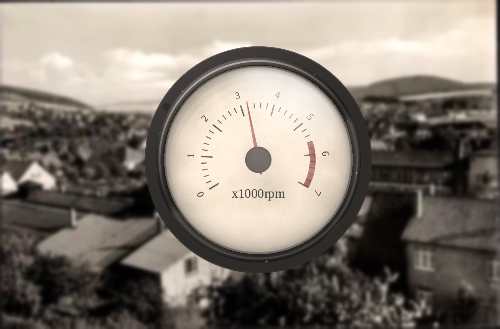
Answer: 3200,rpm
